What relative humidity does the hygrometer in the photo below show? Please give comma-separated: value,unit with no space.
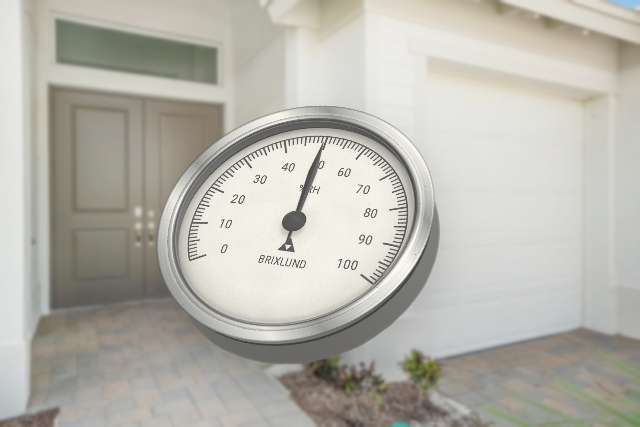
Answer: 50,%
